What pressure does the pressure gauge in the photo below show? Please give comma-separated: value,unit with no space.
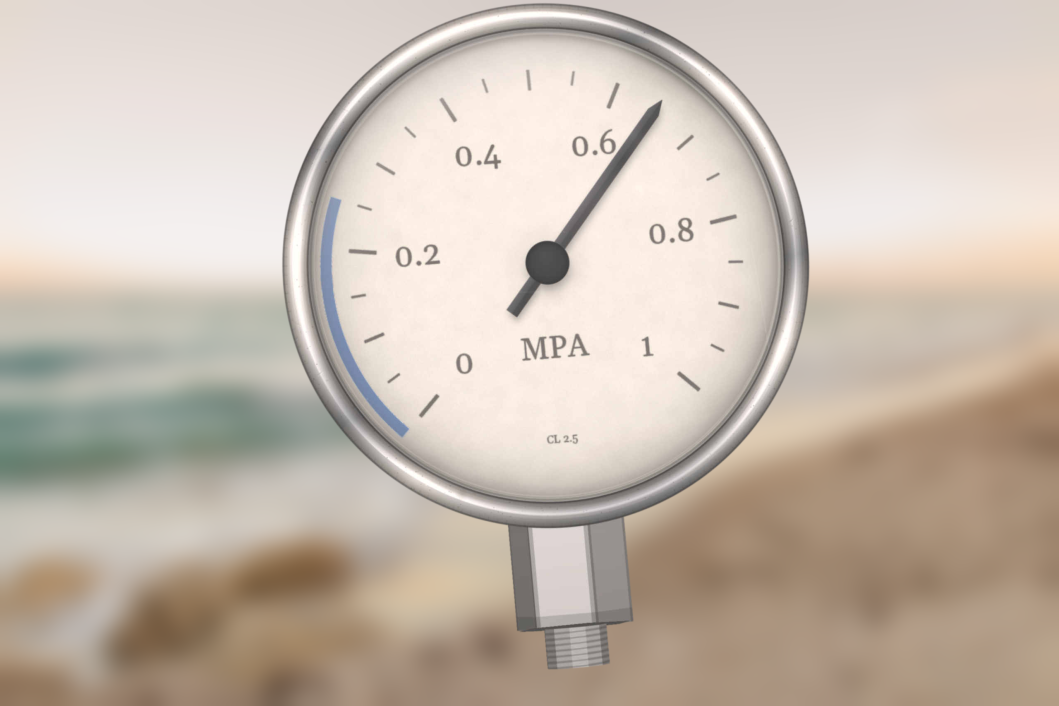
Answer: 0.65,MPa
